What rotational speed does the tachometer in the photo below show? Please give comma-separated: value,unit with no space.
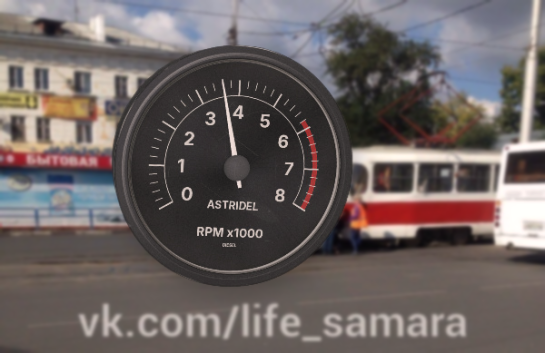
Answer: 3600,rpm
